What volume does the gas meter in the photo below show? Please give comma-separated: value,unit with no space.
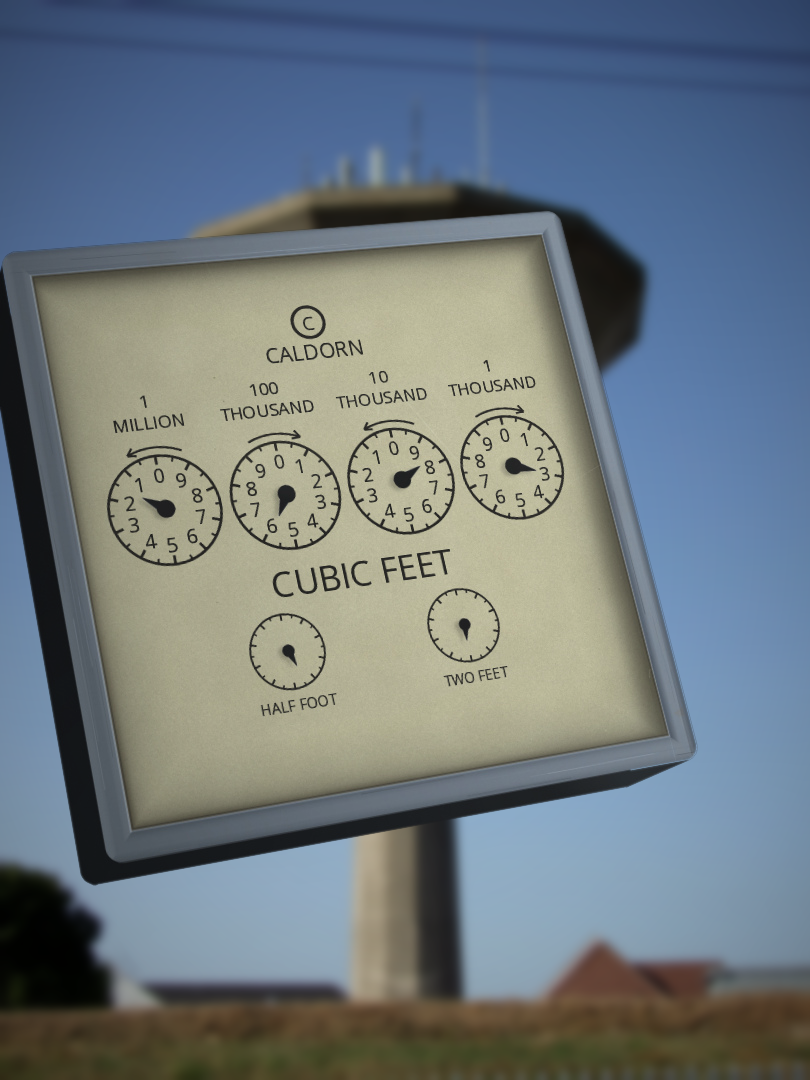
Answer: 158300,ft³
